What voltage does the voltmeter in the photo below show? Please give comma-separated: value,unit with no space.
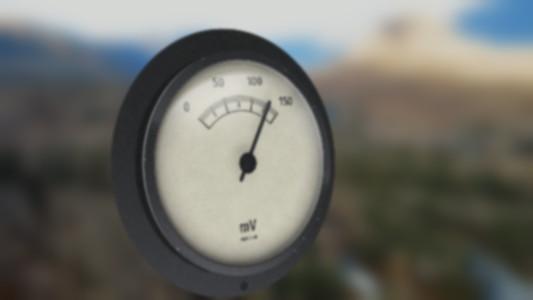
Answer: 125,mV
